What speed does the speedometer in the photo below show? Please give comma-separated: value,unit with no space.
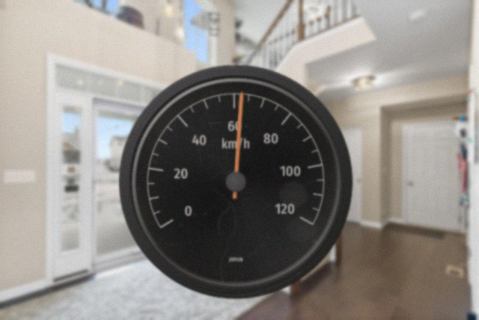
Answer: 62.5,km/h
